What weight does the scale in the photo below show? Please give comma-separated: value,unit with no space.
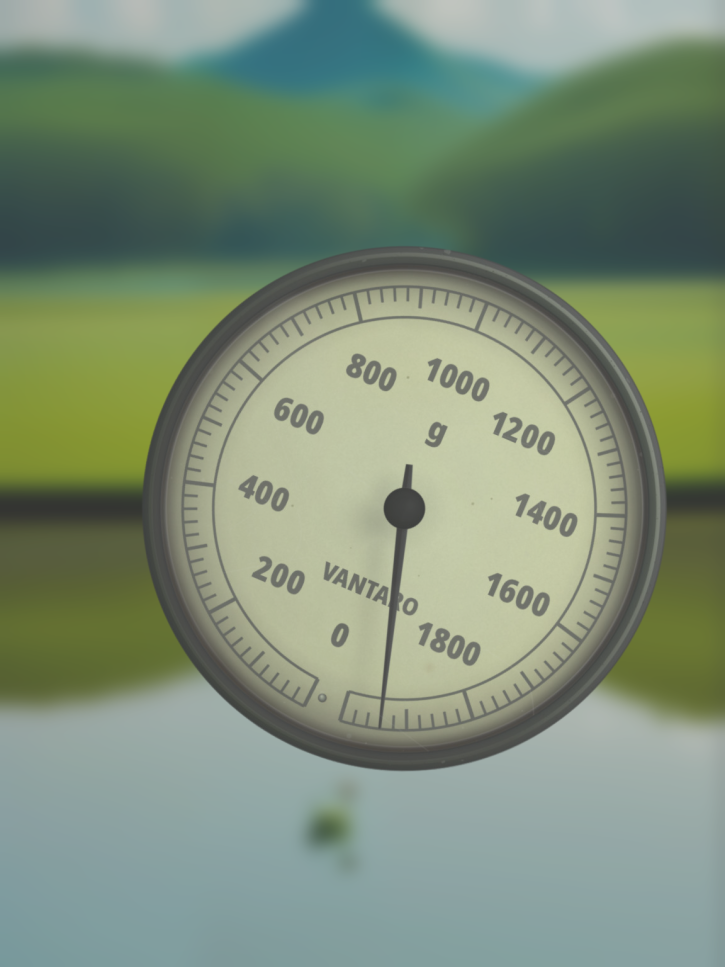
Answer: 1940,g
